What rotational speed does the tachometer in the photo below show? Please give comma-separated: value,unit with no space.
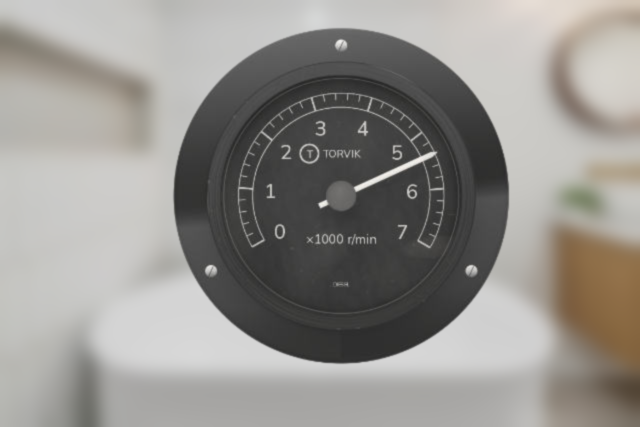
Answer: 5400,rpm
